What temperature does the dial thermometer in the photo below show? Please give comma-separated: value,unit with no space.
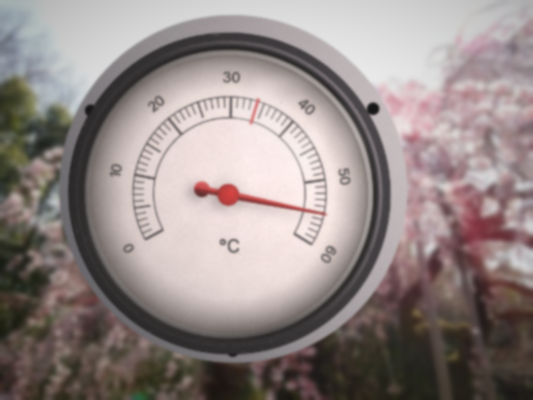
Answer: 55,°C
